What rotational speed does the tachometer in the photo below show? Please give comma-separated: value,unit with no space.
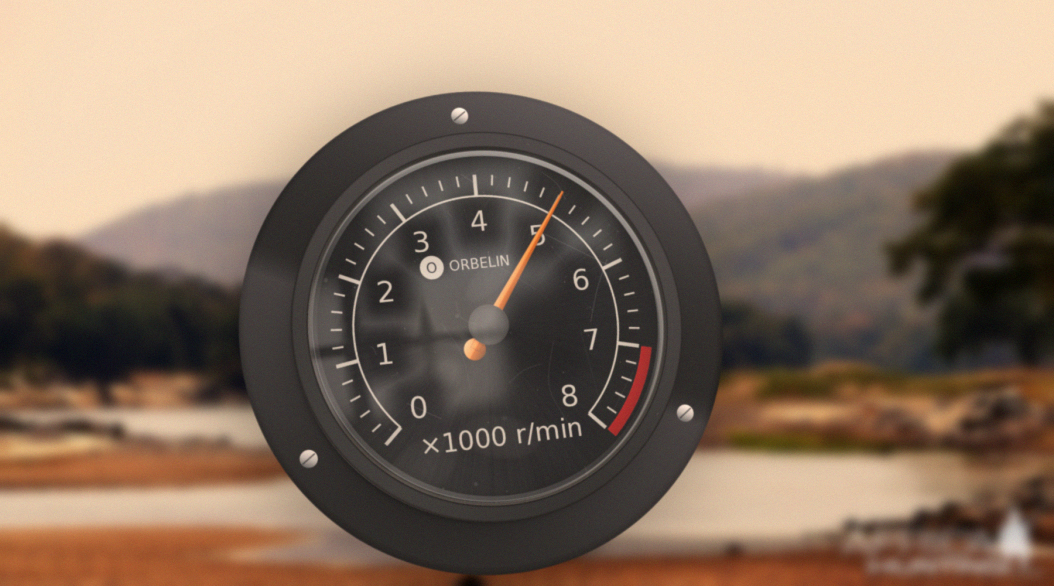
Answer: 5000,rpm
